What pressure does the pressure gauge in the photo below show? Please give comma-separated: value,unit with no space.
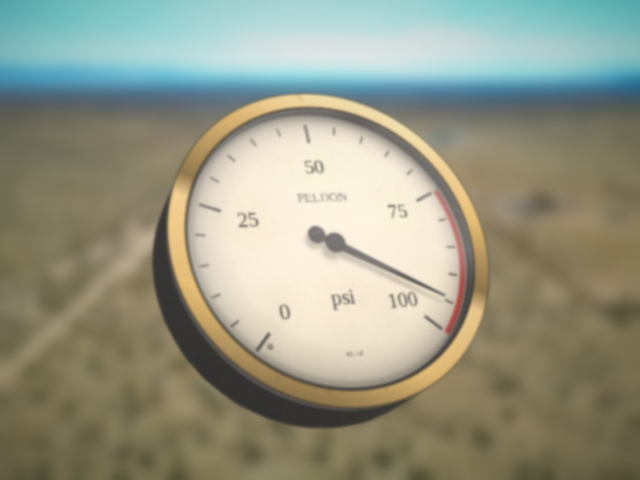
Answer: 95,psi
